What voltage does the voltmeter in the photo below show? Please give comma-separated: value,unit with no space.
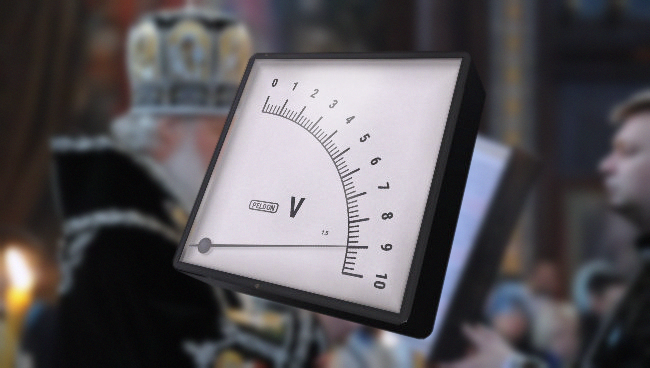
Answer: 9,V
